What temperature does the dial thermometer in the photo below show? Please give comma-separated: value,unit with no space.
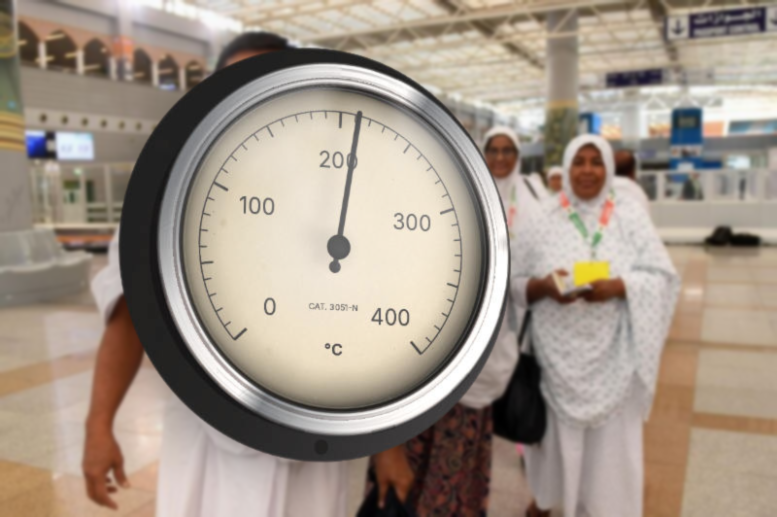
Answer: 210,°C
